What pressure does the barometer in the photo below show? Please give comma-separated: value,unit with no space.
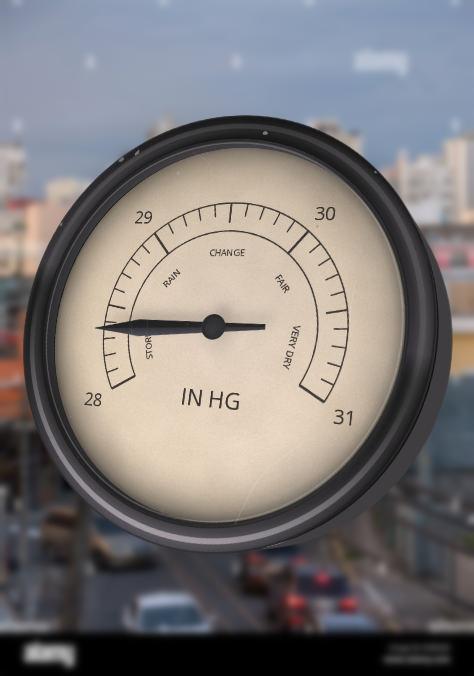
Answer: 28.35,inHg
